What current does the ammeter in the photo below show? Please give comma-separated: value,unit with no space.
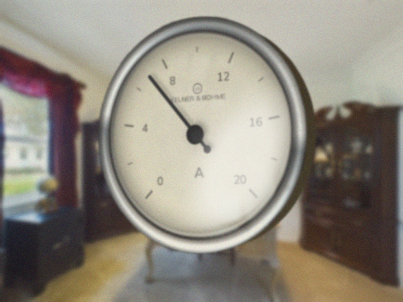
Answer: 7,A
